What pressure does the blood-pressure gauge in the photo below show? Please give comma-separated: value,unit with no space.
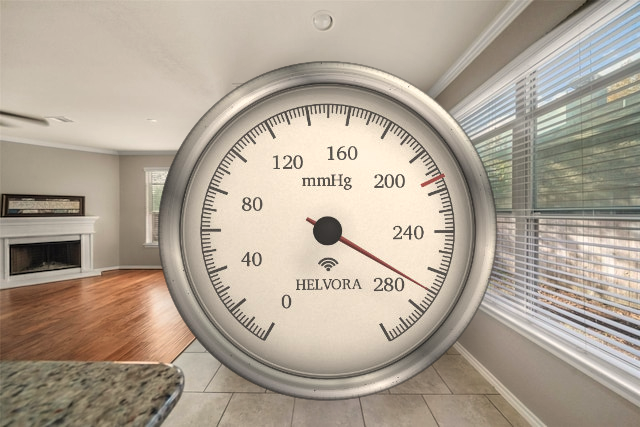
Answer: 270,mmHg
